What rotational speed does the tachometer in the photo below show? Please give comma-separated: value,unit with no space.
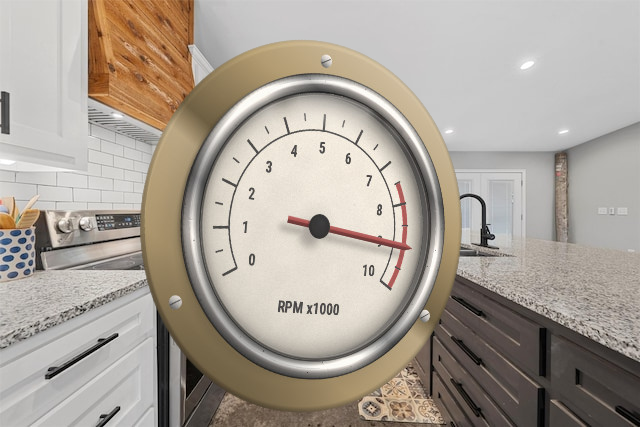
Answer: 9000,rpm
